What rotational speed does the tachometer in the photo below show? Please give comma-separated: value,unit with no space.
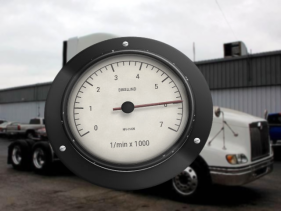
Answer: 6000,rpm
